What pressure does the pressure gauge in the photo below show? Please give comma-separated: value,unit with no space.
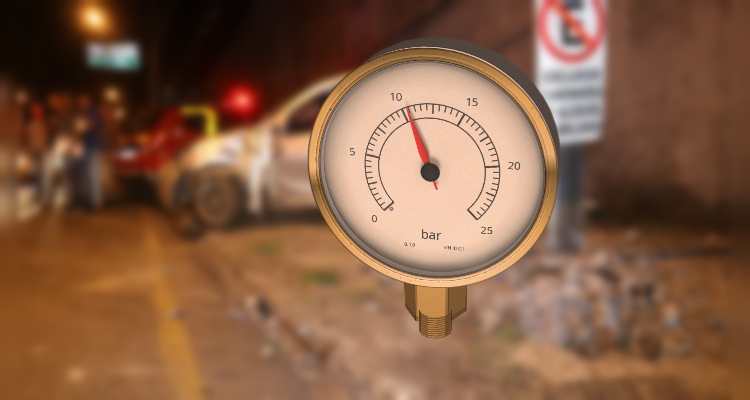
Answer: 10.5,bar
